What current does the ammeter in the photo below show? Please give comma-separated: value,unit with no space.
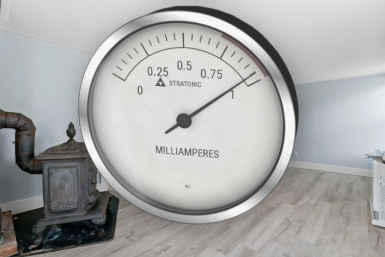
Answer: 0.95,mA
